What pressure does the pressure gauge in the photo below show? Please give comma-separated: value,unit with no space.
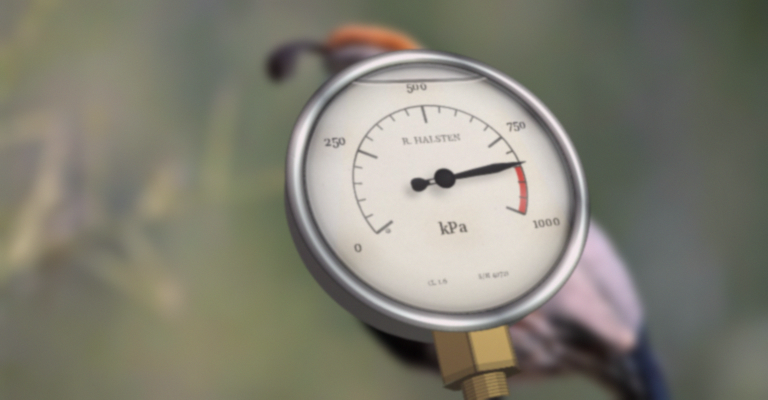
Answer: 850,kPa
